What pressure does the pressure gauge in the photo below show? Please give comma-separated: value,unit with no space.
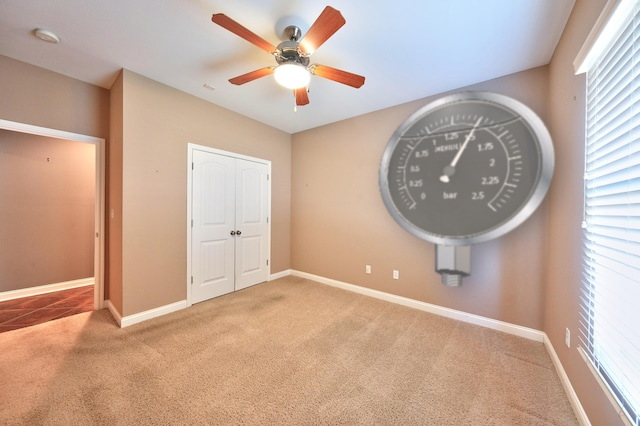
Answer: 1.5,bar
